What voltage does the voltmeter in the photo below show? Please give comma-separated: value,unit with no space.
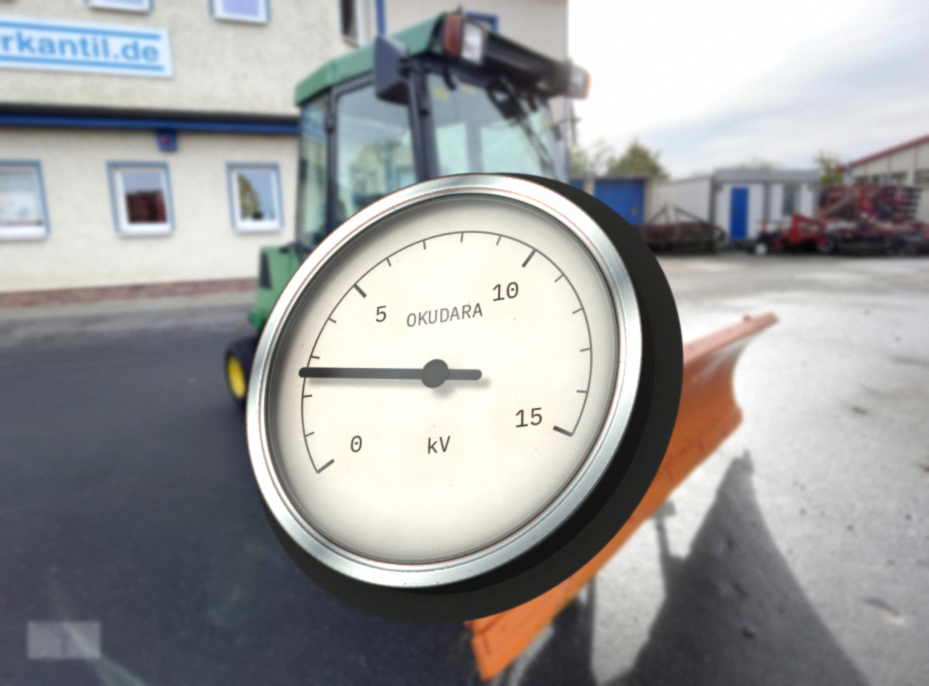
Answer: 2.5,kV
